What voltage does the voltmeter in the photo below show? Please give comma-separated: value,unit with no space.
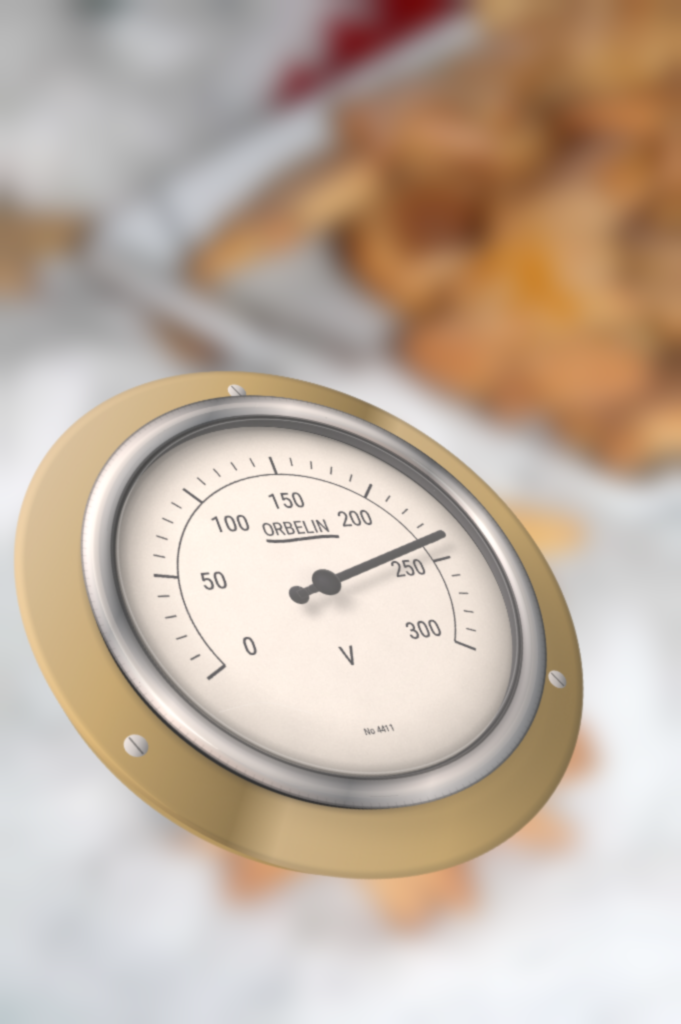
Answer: 240,V
